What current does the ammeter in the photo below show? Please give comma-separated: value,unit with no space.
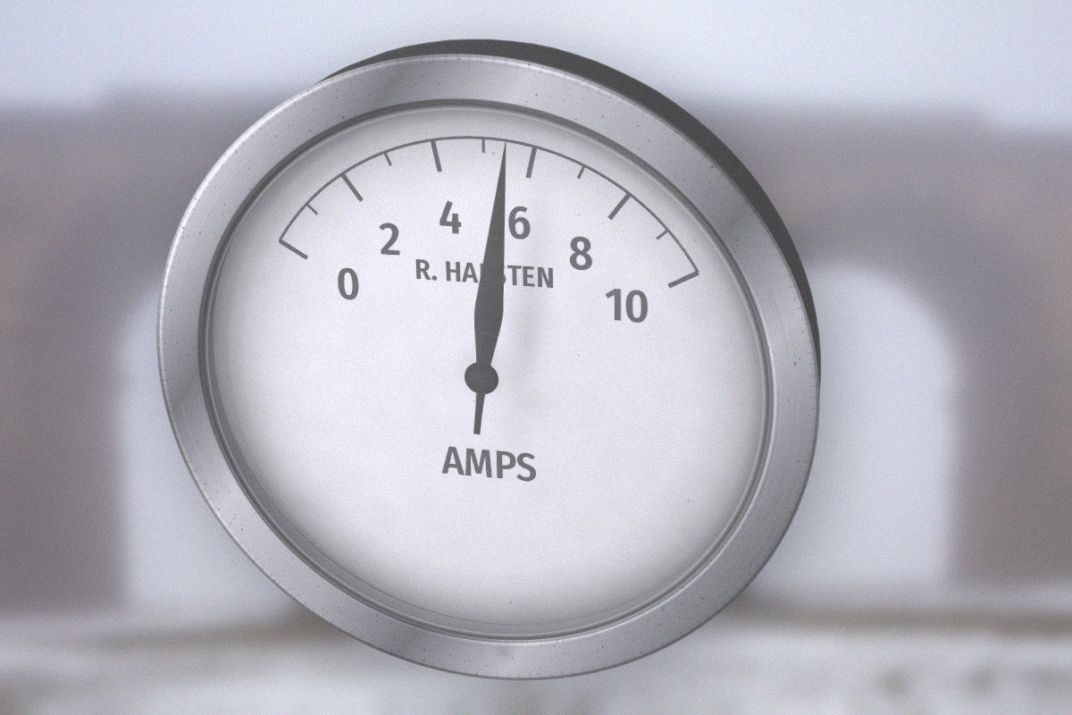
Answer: 5.5,A
